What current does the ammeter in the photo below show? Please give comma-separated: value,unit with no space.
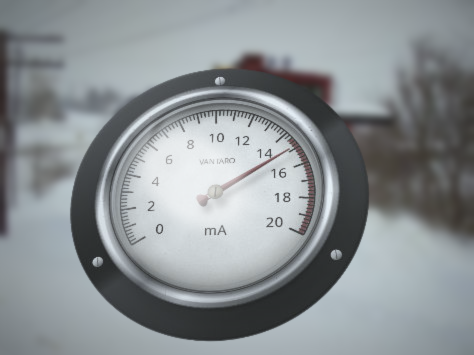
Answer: 15,mA
